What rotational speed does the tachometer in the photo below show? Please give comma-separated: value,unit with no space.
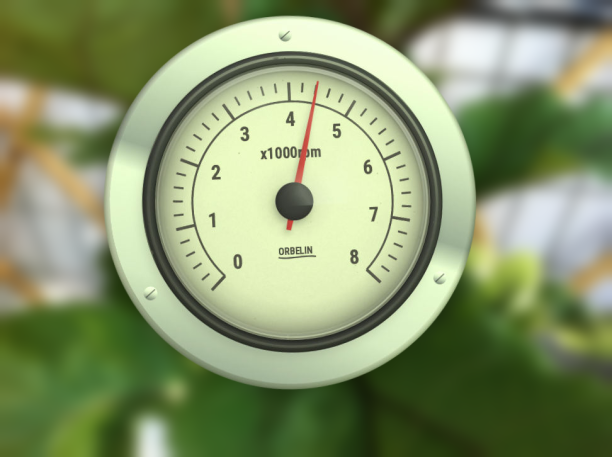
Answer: 4400,rpm
